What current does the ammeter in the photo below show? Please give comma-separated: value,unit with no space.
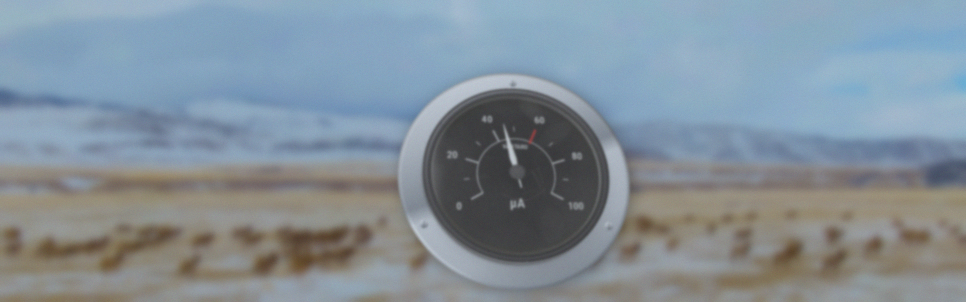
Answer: 45,µA
